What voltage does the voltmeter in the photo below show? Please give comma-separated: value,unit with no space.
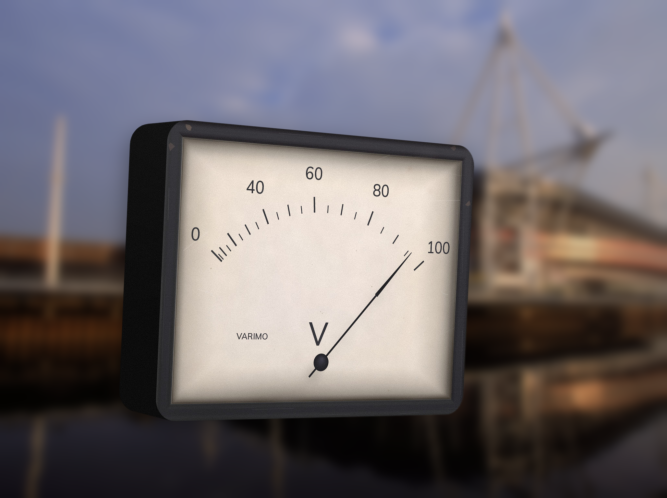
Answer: 95,V
